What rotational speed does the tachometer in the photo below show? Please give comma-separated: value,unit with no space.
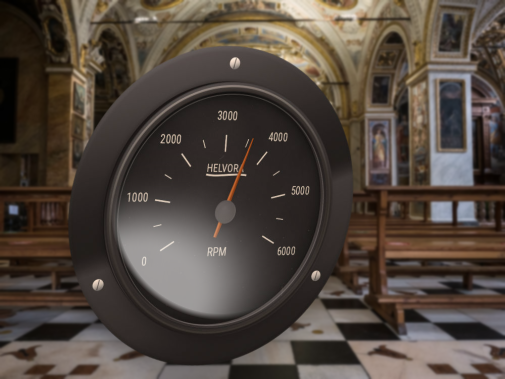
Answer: 3500,rpm
